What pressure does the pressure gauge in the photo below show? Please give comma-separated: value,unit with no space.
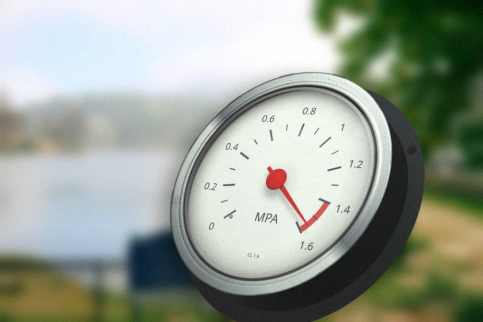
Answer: 1.55,MPa
